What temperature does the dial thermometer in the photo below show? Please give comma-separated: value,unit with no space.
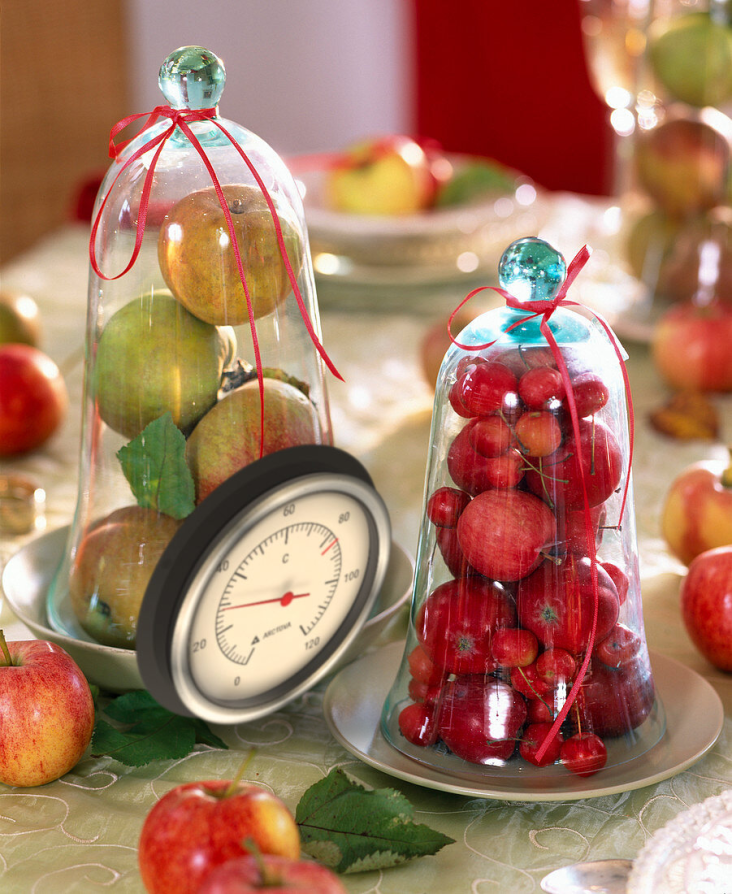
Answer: 30,°C
